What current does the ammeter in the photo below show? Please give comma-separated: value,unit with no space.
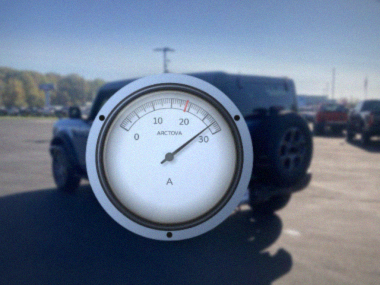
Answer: 27.5,A
